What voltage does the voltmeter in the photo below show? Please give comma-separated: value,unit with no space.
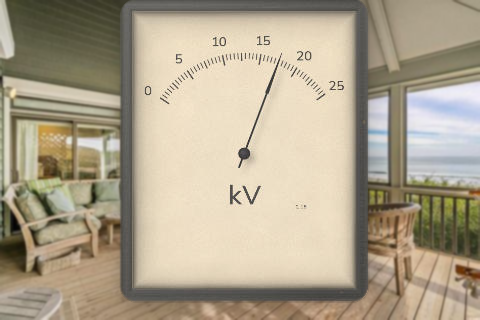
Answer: 17.5,kV
